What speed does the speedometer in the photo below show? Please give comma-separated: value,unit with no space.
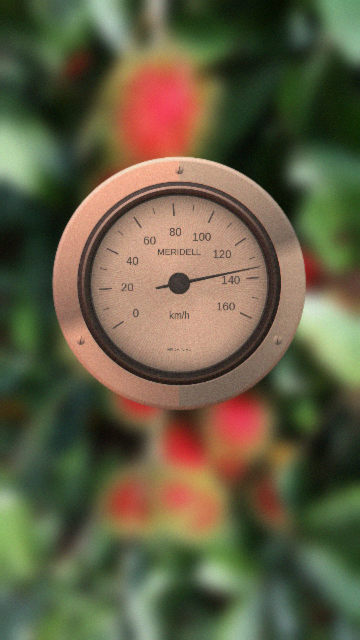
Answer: 135,km/h
